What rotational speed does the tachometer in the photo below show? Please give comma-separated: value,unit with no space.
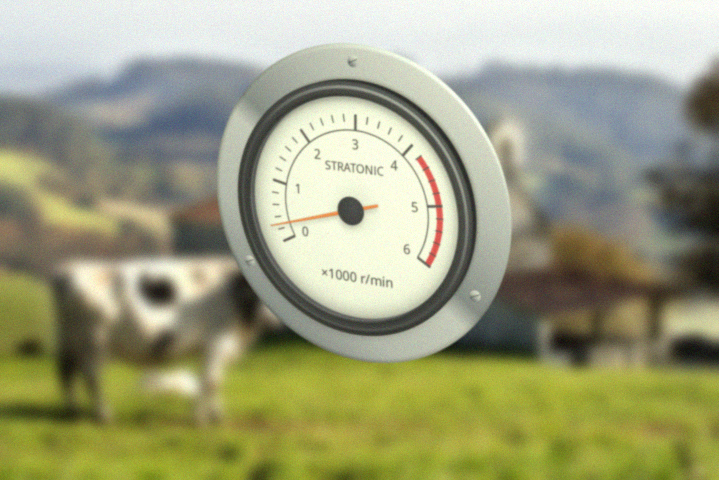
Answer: 300,rpm
